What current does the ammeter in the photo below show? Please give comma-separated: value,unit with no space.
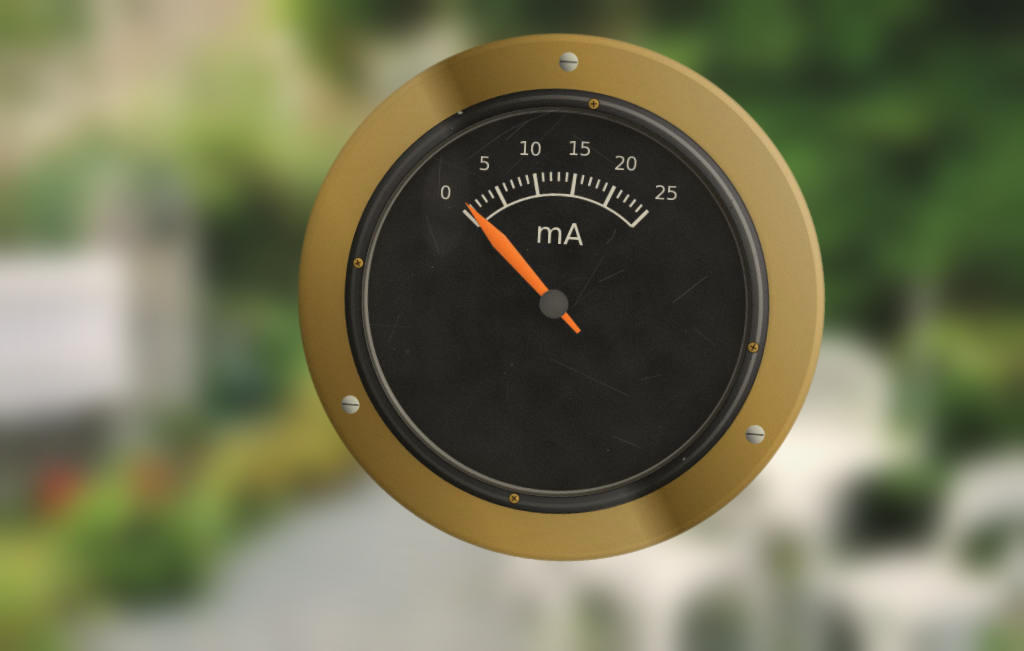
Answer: 1,mA
